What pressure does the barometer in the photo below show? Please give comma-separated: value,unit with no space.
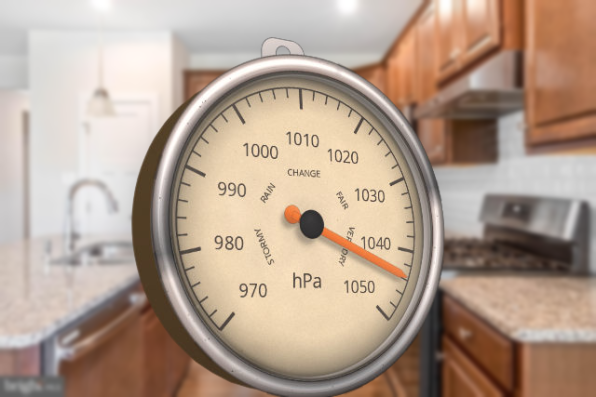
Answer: 1044,hPa
